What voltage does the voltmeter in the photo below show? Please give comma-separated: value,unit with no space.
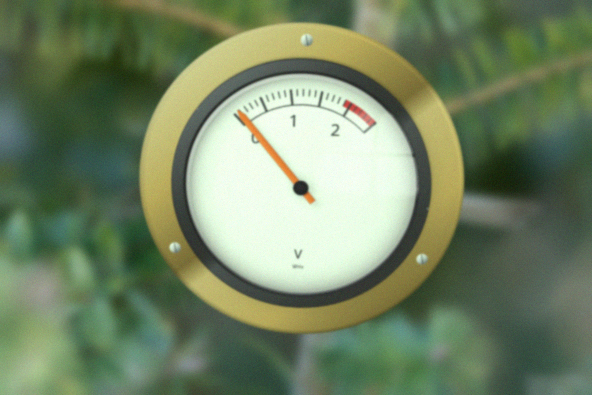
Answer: 0.1,V
